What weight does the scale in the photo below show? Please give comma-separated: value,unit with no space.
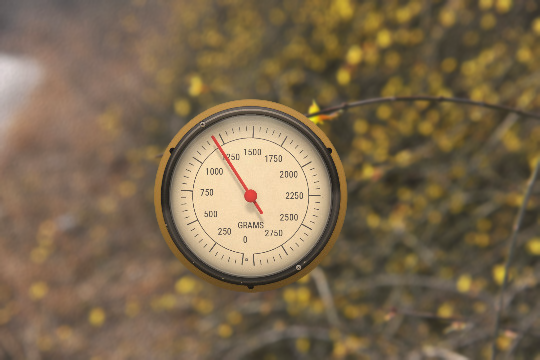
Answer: 1200,g
